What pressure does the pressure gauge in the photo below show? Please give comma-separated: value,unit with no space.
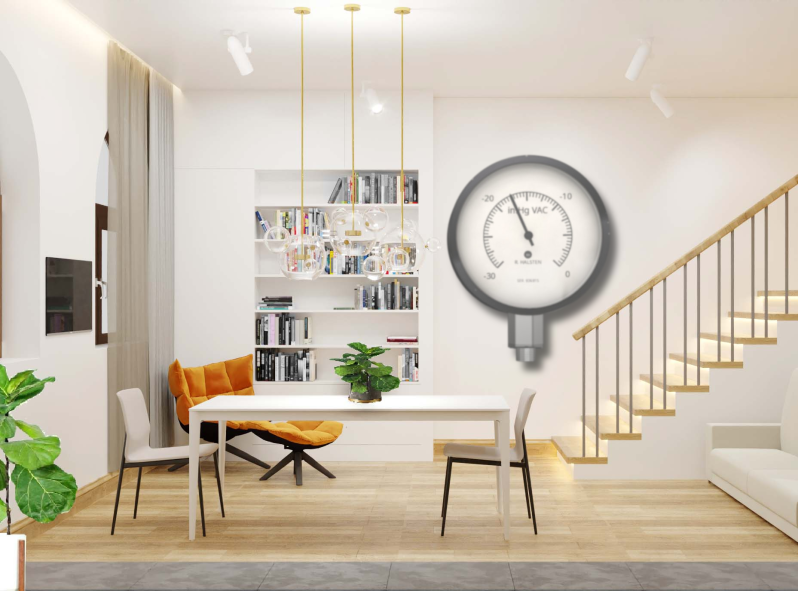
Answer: -17.5,inHg
